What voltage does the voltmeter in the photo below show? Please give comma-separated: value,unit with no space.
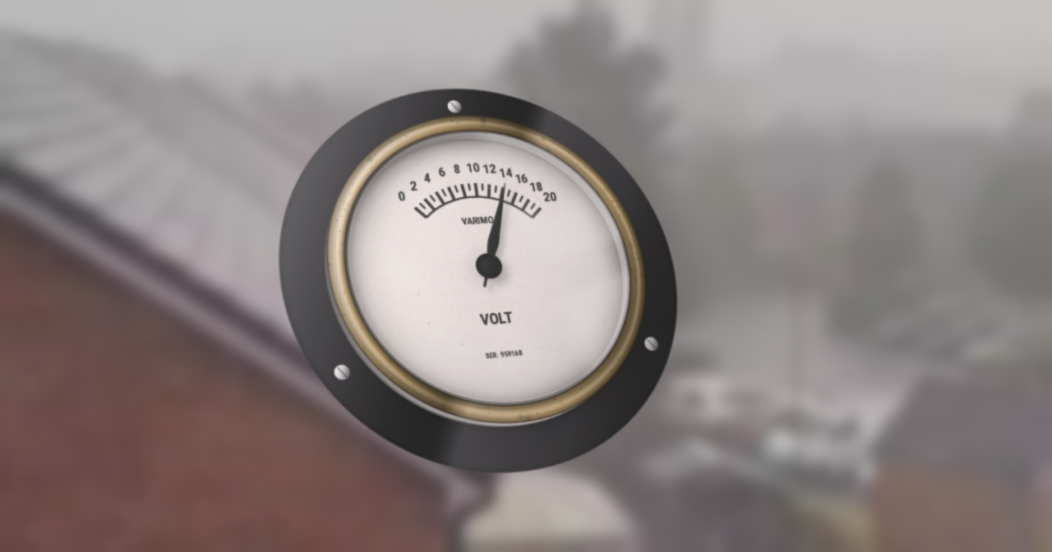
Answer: 14,V
